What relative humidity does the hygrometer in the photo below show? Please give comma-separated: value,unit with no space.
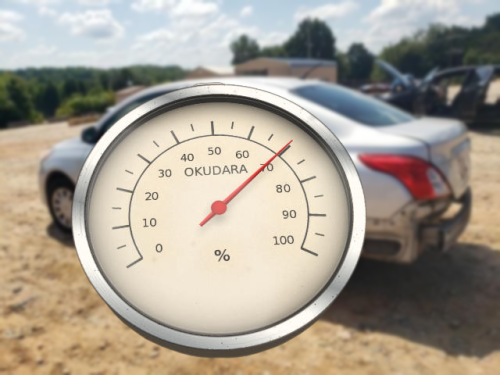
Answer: 70,%
